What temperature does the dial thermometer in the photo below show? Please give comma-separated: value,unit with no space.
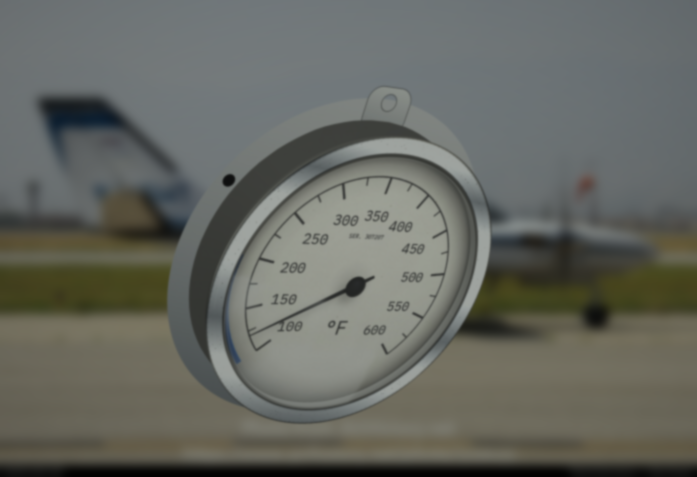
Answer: 125,°F
